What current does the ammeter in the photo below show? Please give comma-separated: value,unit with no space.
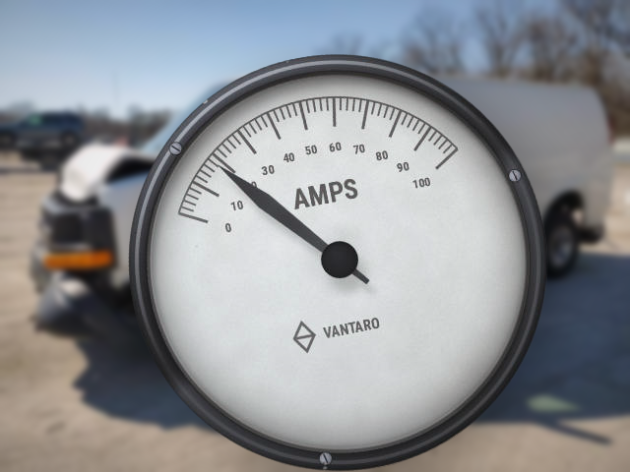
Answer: 18,A
